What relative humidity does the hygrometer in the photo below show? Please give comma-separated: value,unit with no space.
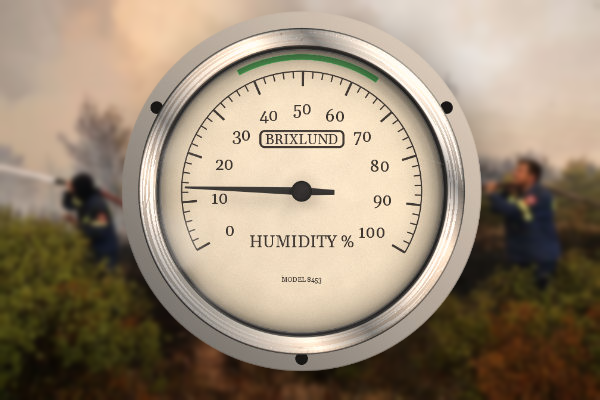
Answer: 13,%
